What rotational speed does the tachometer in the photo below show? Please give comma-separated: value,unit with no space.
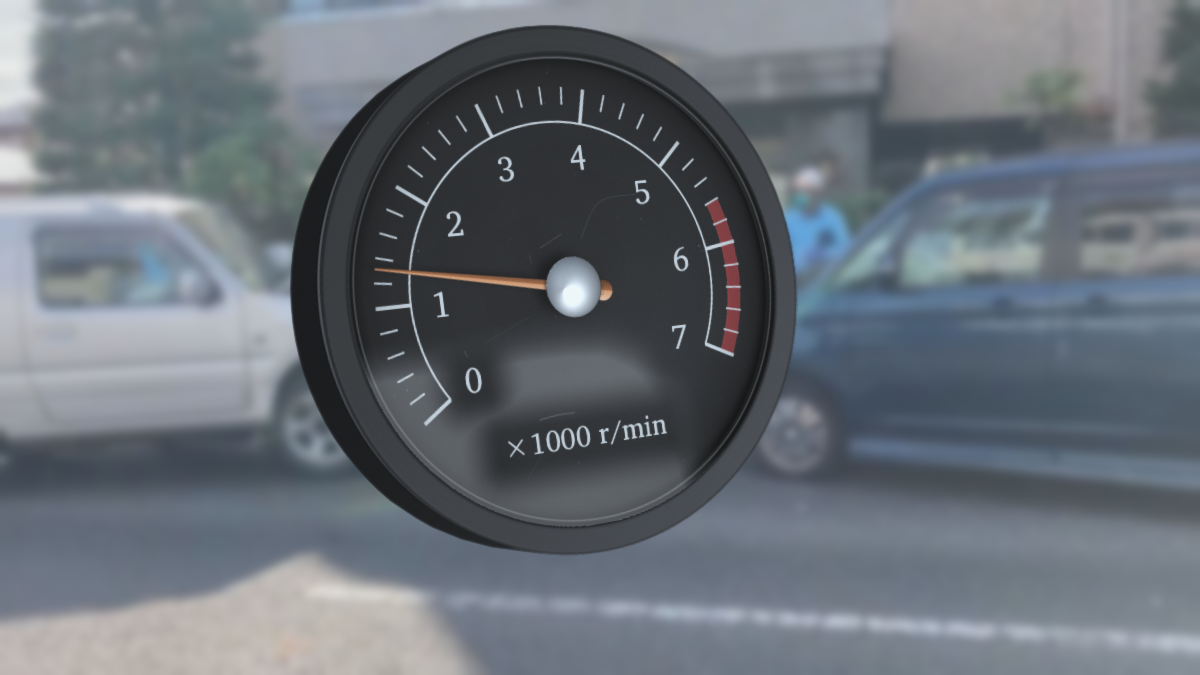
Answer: 1300,rpm
